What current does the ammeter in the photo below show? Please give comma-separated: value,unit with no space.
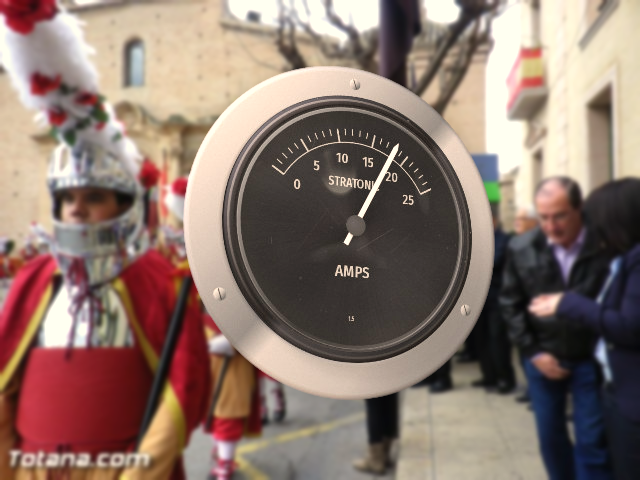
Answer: 18,A
